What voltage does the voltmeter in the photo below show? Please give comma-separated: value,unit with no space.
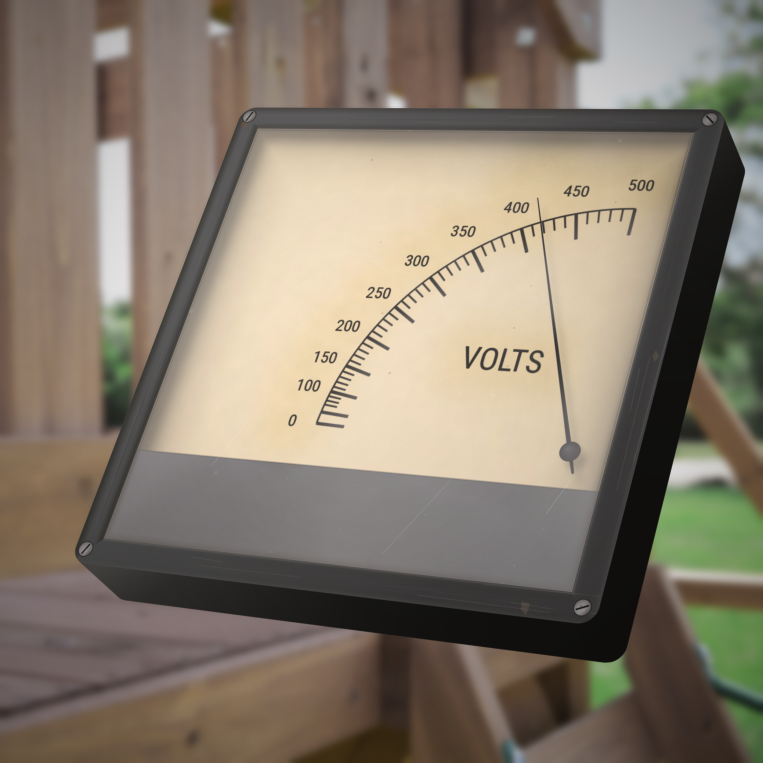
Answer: 420,V
